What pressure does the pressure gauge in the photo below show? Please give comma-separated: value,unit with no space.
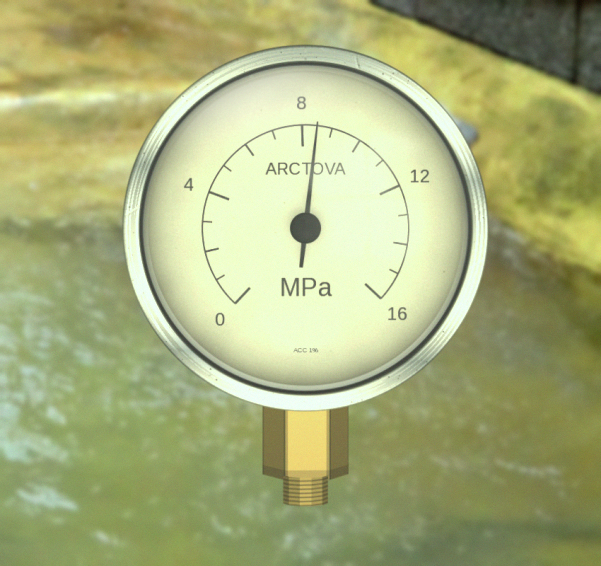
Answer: 8.5,MPa
